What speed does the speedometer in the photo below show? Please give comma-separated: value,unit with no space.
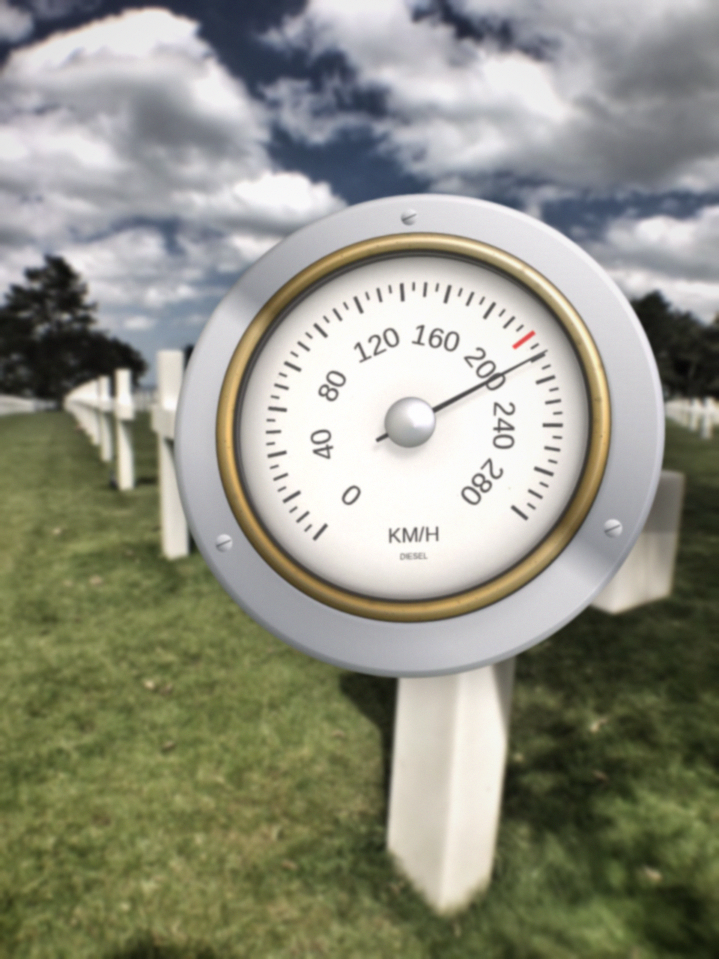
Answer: 210,km/h
